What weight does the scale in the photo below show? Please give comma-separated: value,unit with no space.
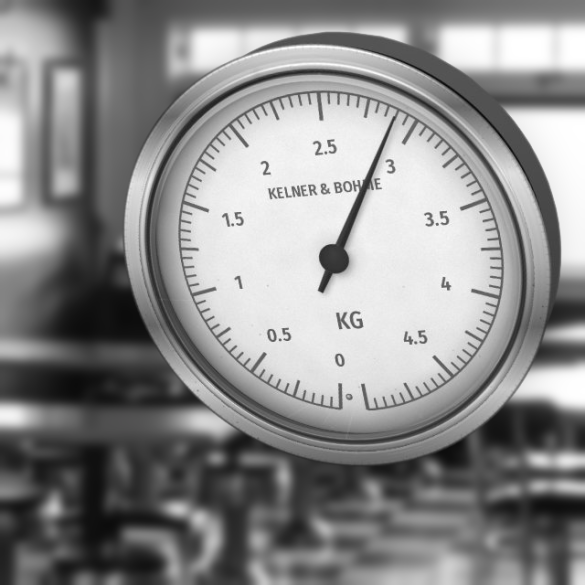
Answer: 2.9,kg
